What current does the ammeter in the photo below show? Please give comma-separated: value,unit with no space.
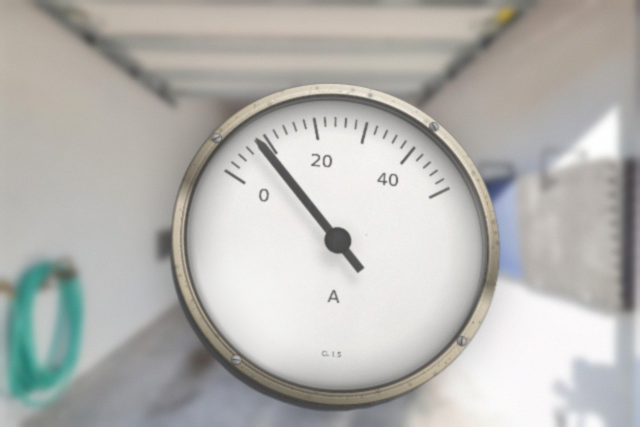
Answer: 8,A
